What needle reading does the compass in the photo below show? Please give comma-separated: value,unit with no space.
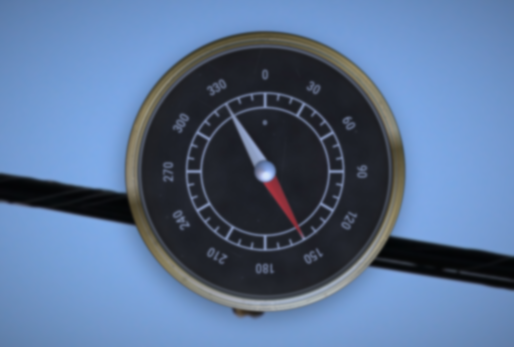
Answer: 150,°
